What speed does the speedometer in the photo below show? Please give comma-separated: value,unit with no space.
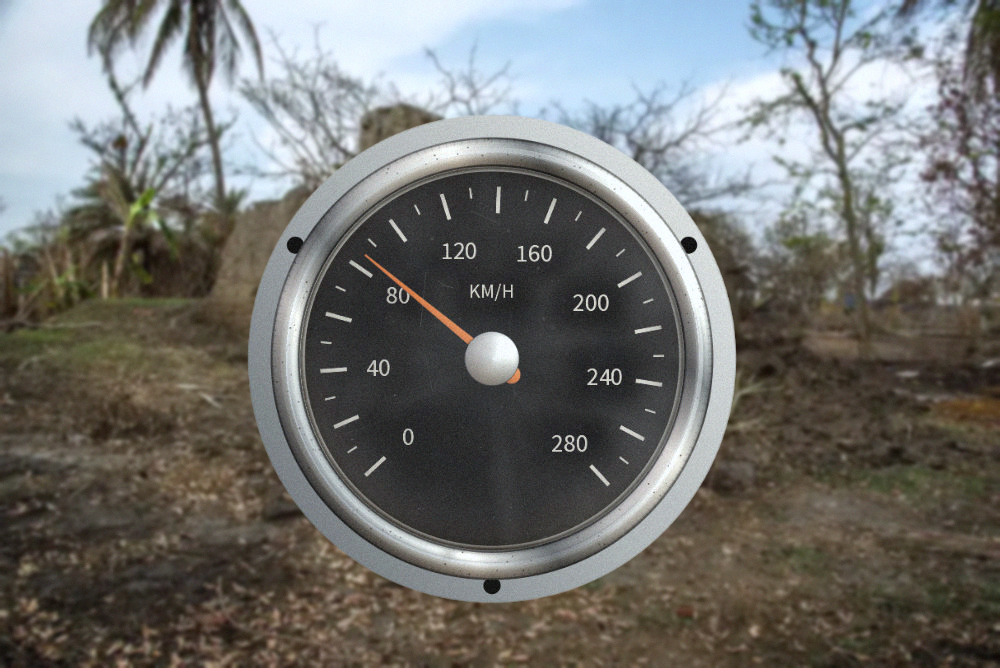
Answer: 85,km/h
